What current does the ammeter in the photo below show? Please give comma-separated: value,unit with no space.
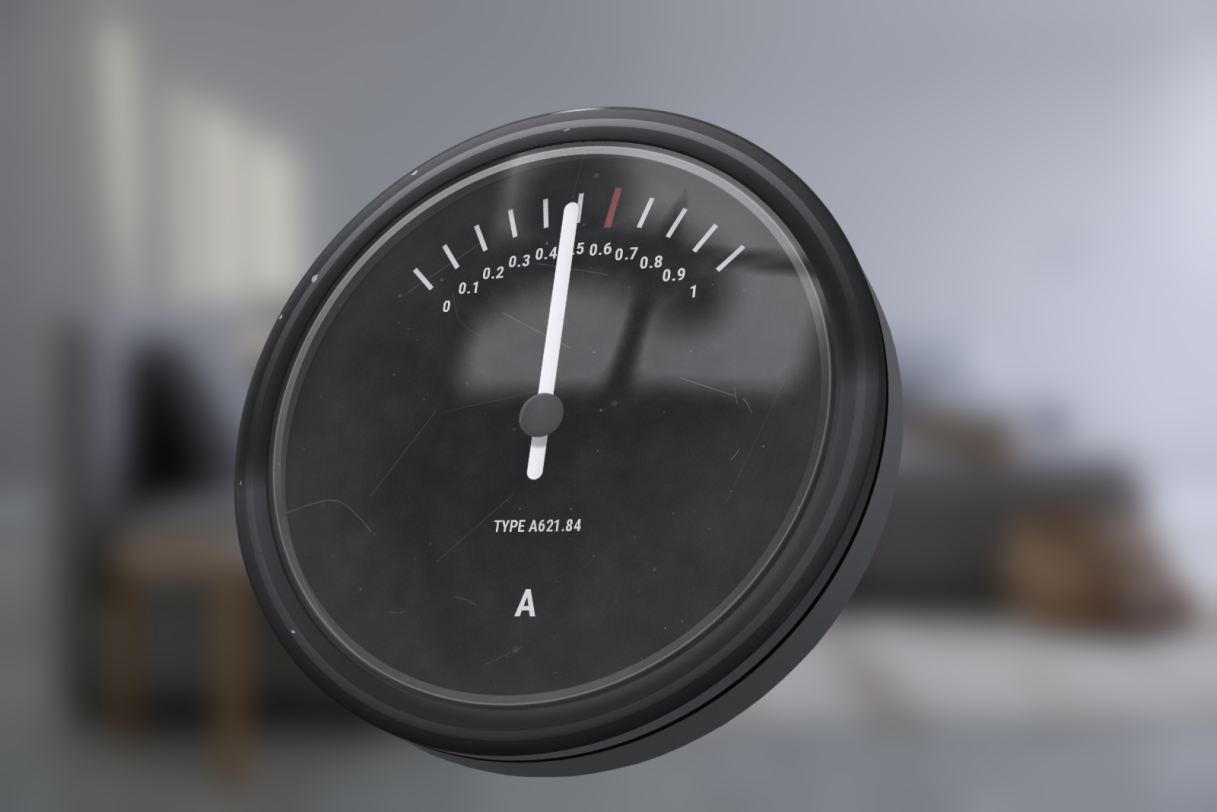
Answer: 0.5,A
